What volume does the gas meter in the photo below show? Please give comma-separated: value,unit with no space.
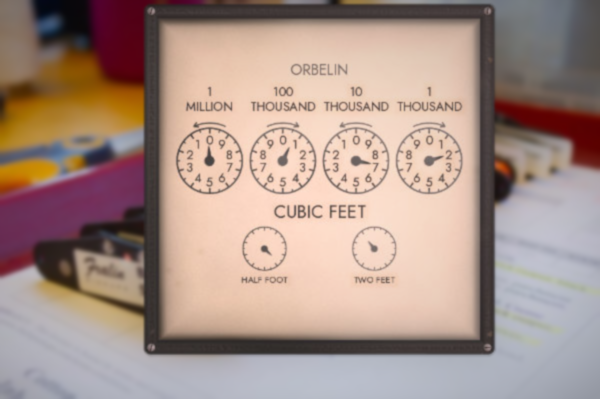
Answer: 7200,ft³
